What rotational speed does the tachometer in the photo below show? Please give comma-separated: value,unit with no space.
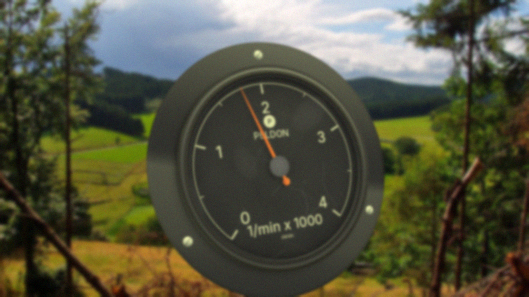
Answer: 1750,rpm
